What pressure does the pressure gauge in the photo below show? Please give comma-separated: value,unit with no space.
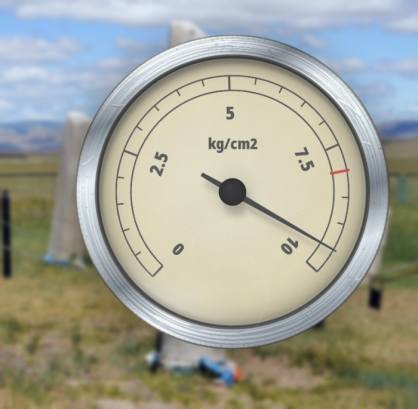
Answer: 9.5,kg/cm²
